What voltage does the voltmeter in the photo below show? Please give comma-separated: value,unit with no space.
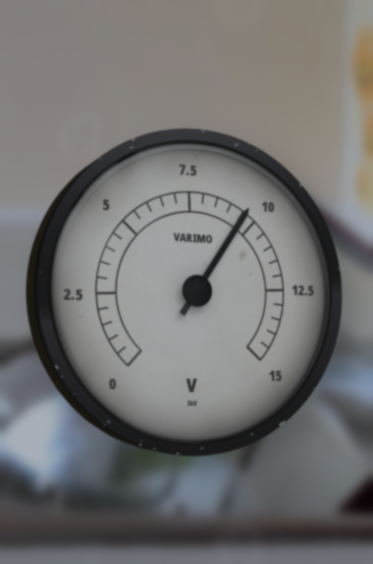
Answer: 9.5,V
